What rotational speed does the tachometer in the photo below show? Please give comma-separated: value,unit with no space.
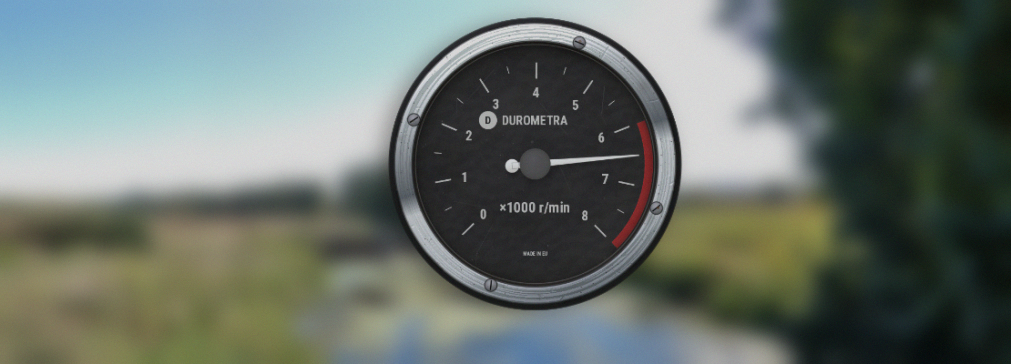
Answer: 6500,rpm
